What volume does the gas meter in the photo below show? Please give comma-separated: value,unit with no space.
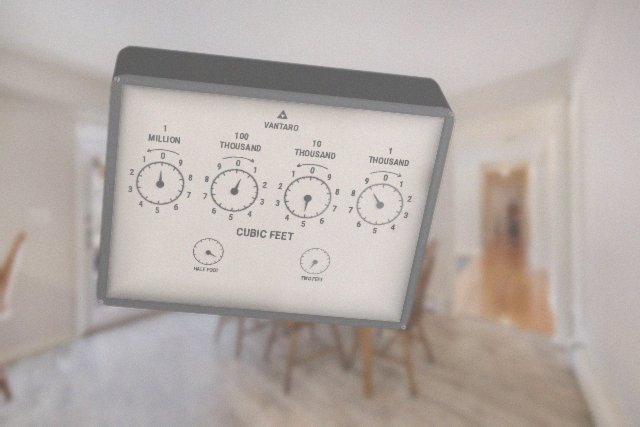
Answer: 4900,ft³
